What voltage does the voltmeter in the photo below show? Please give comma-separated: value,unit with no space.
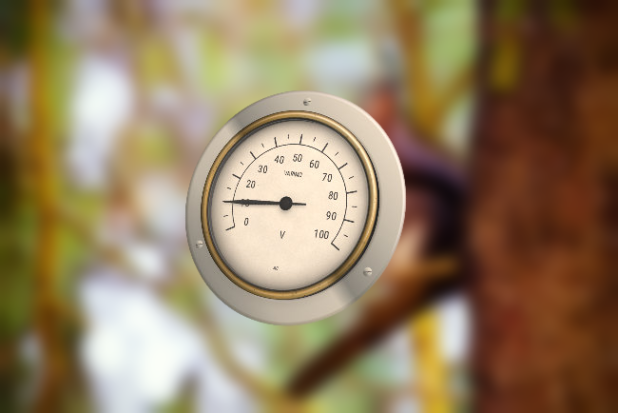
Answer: 10,V
